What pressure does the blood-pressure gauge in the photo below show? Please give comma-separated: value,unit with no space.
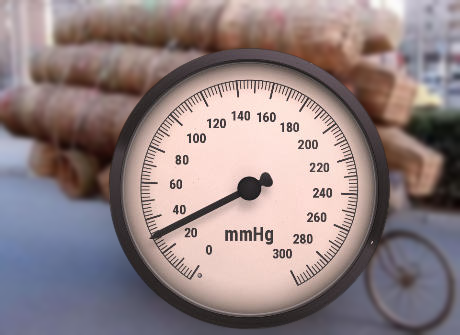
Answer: 30,mmHg
